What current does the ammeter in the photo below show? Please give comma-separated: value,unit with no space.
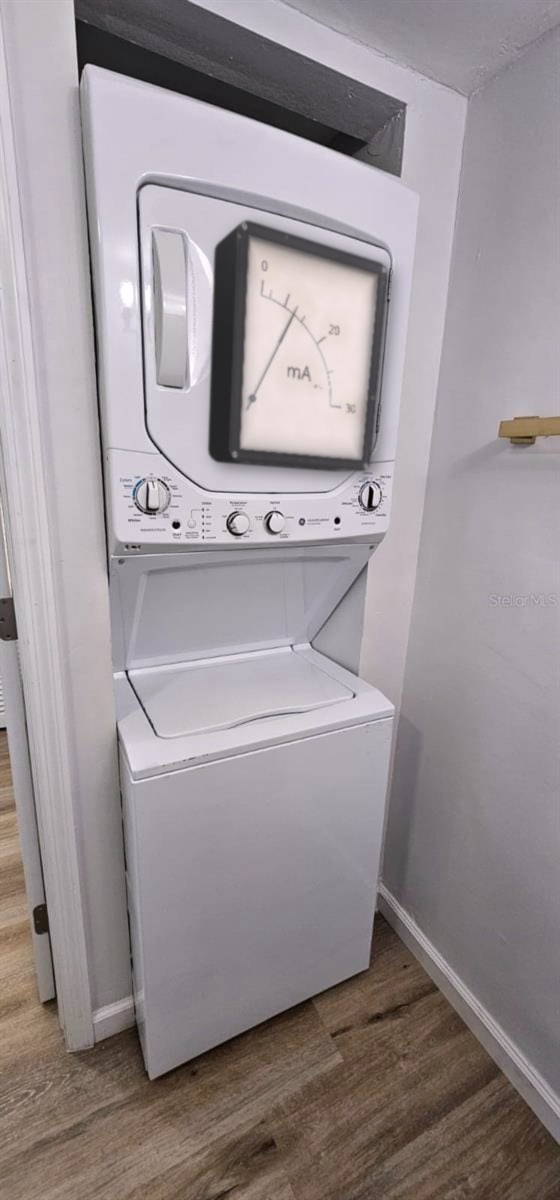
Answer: 12.5,mA
